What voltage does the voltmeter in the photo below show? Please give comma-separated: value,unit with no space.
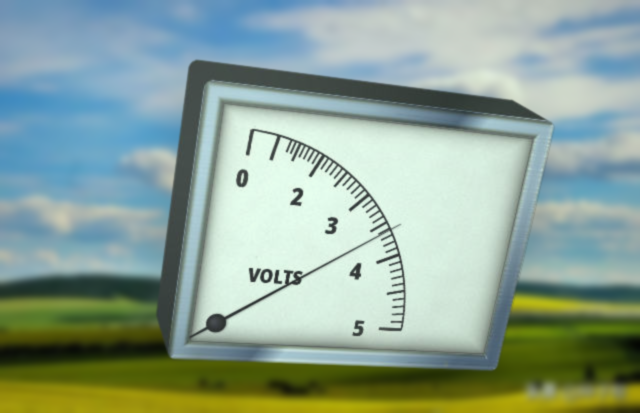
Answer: 3.6,V
